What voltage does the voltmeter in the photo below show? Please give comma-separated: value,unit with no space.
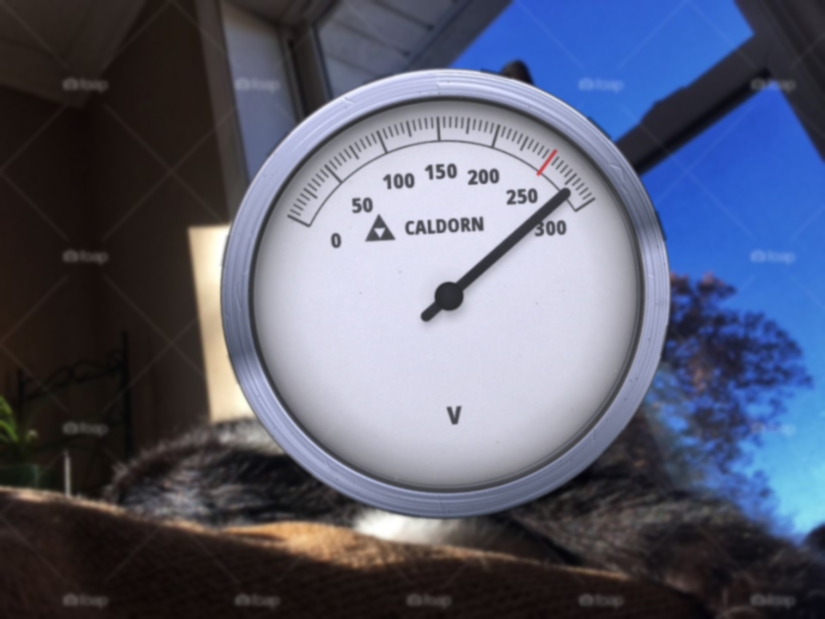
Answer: 280,V
